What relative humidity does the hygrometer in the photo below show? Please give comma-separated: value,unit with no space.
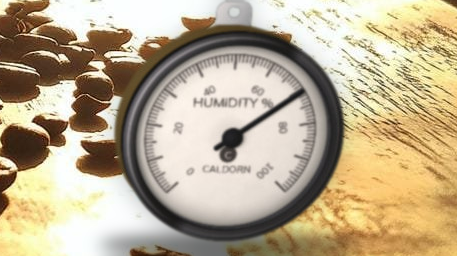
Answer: 70,%
